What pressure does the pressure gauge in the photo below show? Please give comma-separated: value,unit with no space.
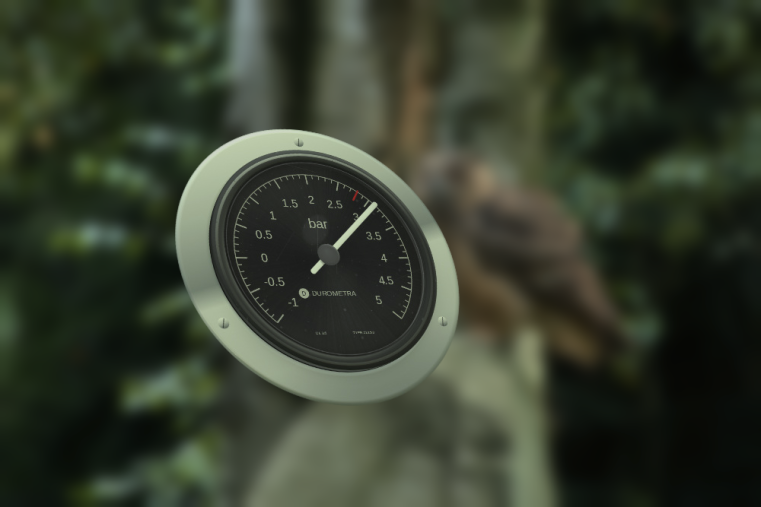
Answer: 3.1,bar
